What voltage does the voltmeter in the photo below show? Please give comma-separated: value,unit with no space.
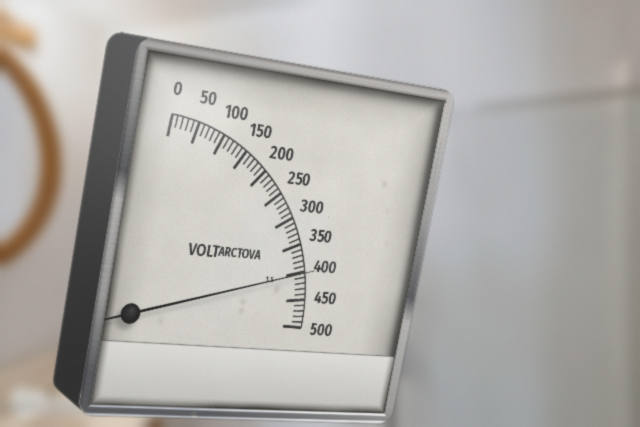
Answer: 400,V
